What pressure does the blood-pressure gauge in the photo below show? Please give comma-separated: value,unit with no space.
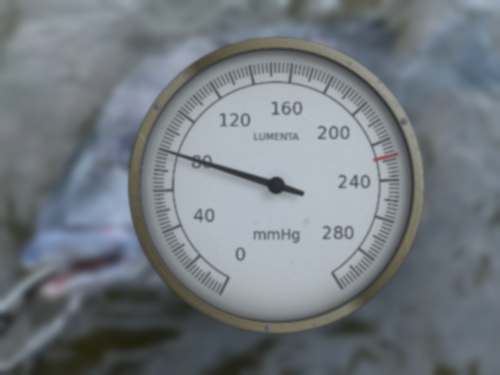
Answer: 80,mmHg
